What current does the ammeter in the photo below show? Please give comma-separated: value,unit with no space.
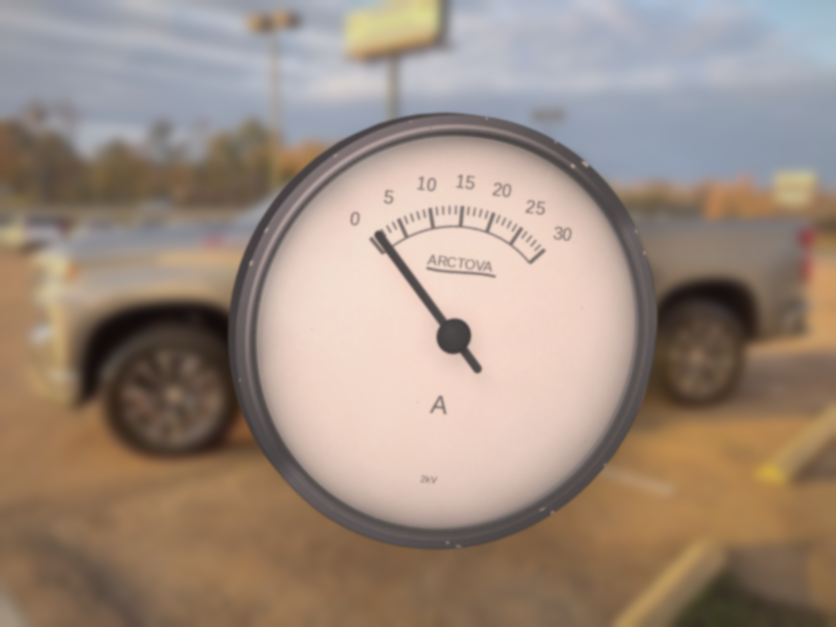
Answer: 1,A
